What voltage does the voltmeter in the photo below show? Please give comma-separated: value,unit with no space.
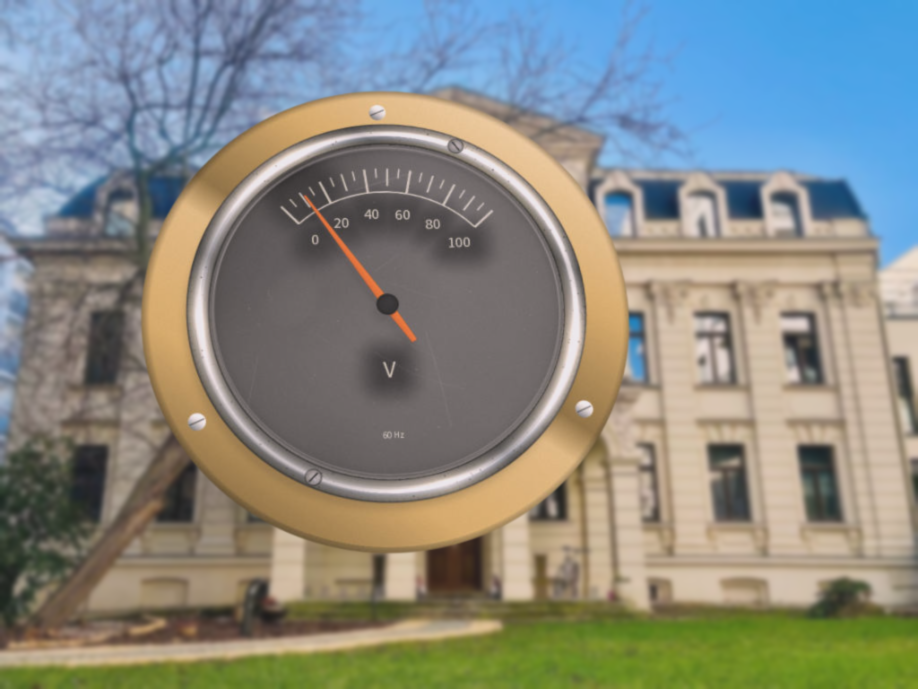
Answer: 10,V
